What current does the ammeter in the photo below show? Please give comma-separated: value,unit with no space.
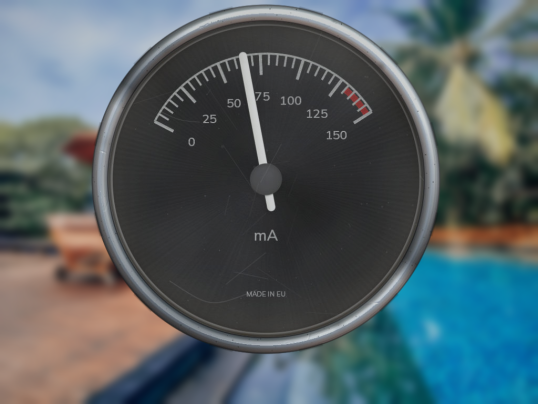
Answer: 65,mA
